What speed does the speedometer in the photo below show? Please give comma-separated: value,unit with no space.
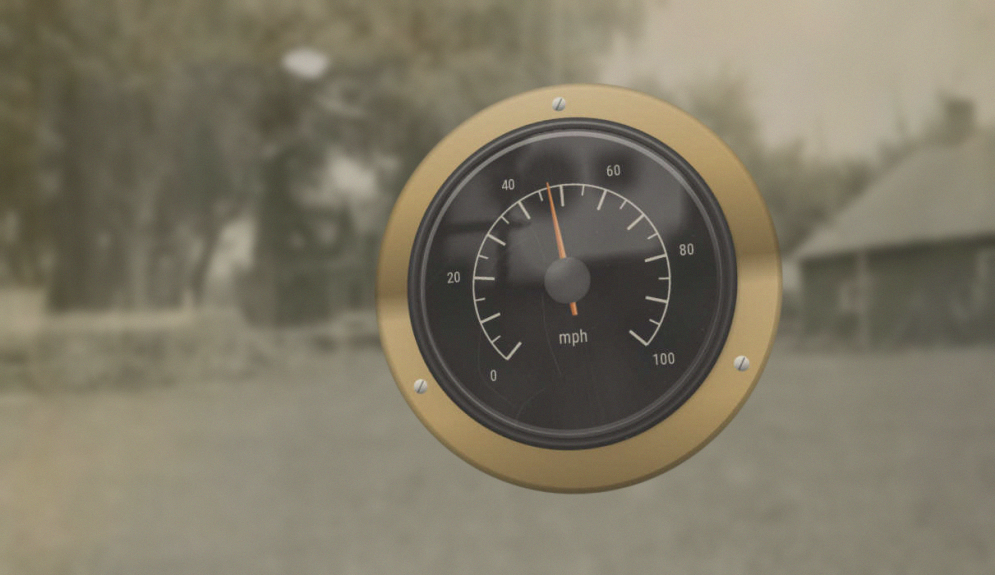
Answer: 47.5,mph
